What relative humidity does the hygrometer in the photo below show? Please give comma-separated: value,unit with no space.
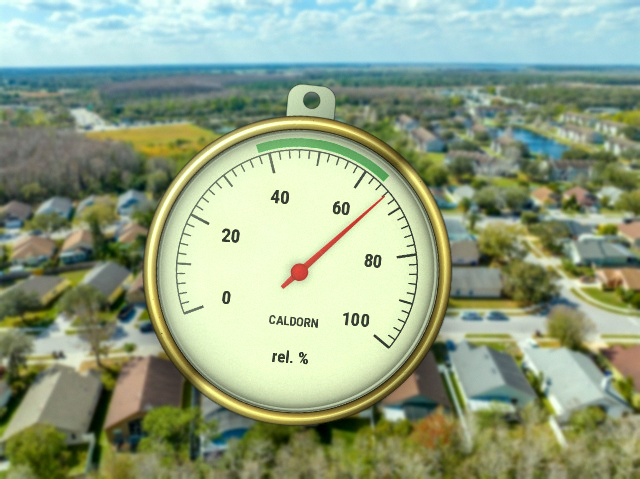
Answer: 66,%
